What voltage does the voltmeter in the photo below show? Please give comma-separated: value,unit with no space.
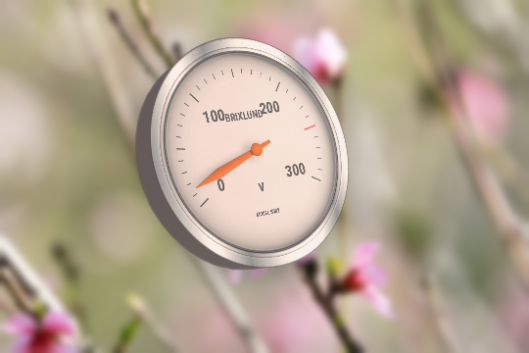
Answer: 15,V
